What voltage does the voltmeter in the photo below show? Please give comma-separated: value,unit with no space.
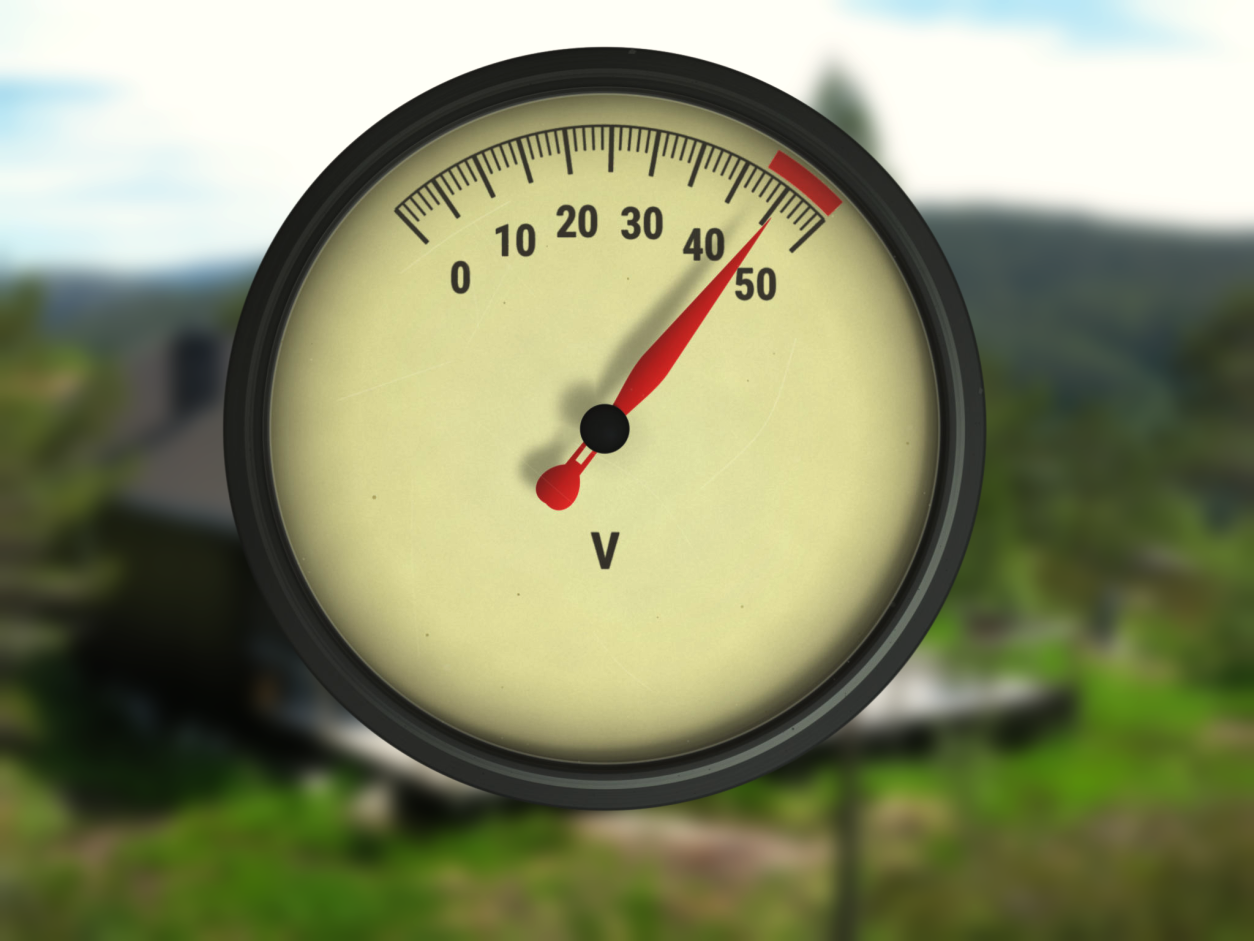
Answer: 45.5,V
